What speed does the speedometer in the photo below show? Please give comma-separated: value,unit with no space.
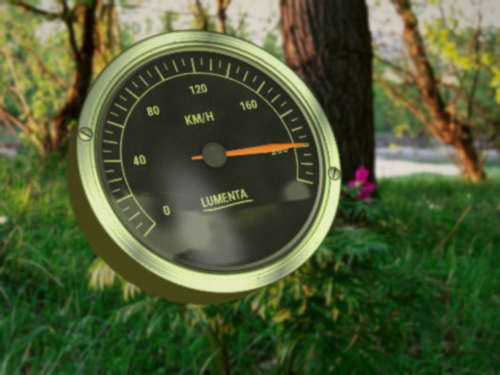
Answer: 200,km/h
